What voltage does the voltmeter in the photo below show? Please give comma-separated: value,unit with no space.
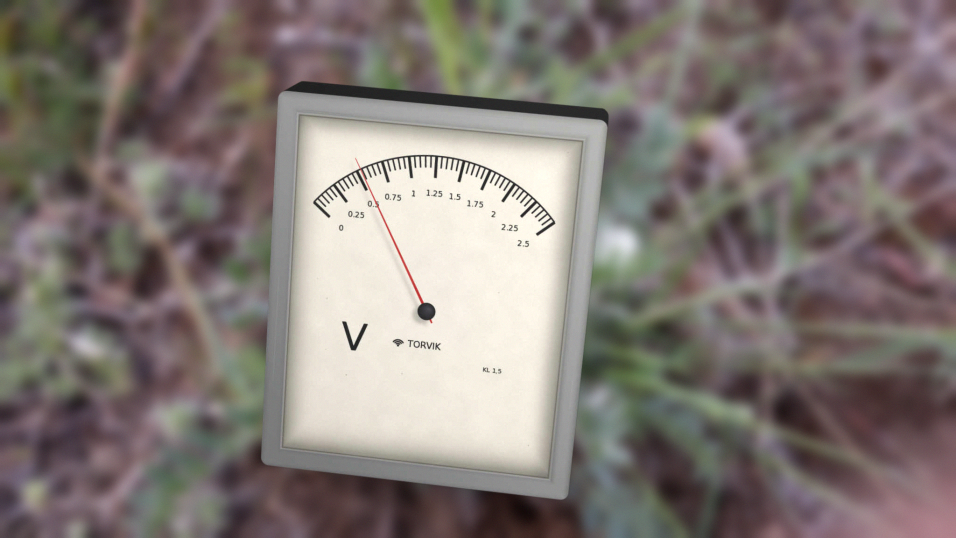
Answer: 0.55,V
